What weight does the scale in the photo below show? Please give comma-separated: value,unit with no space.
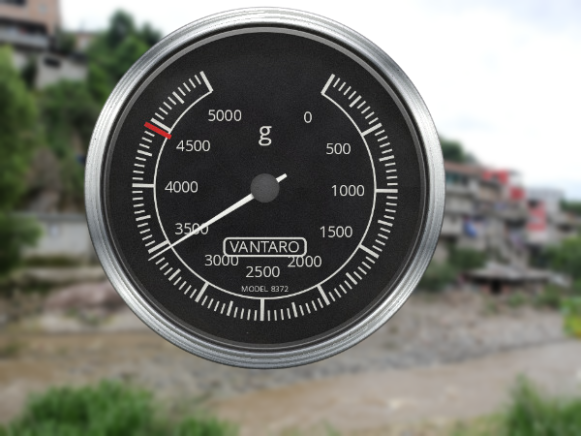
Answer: 3450,g
